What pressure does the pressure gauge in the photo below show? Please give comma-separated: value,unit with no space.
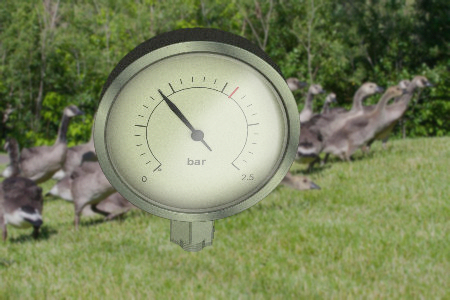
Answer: 0.9,bar
